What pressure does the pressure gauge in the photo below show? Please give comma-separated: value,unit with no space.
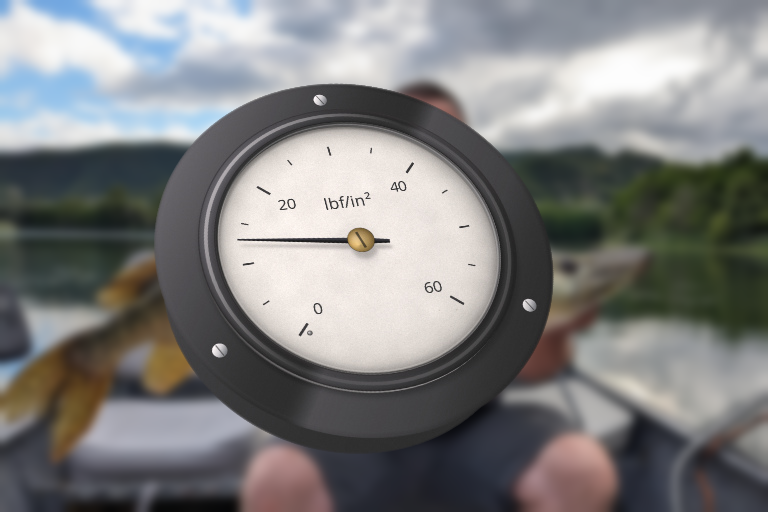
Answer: 12.5,psi
